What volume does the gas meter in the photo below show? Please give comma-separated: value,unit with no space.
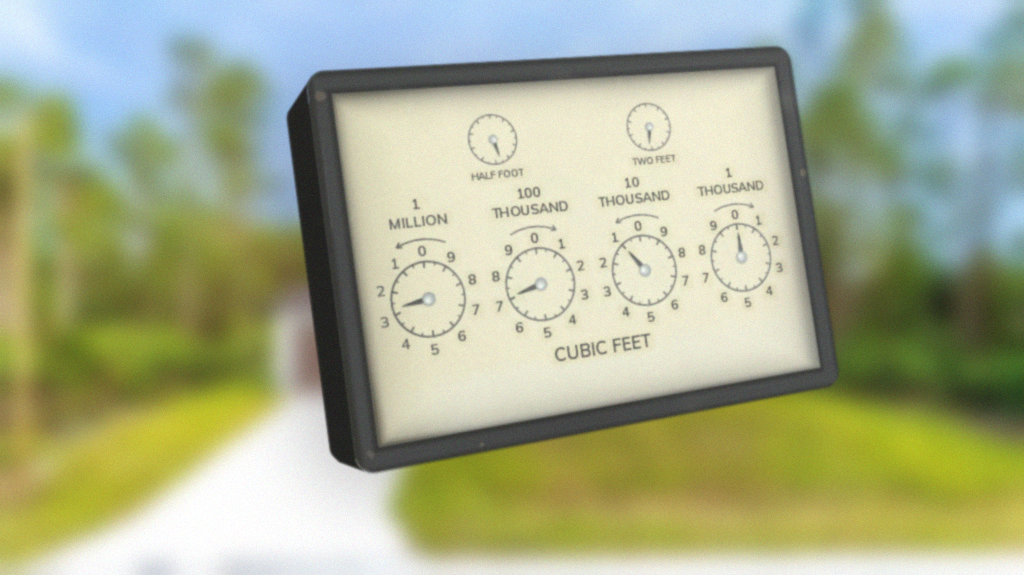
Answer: 271000,ft³
